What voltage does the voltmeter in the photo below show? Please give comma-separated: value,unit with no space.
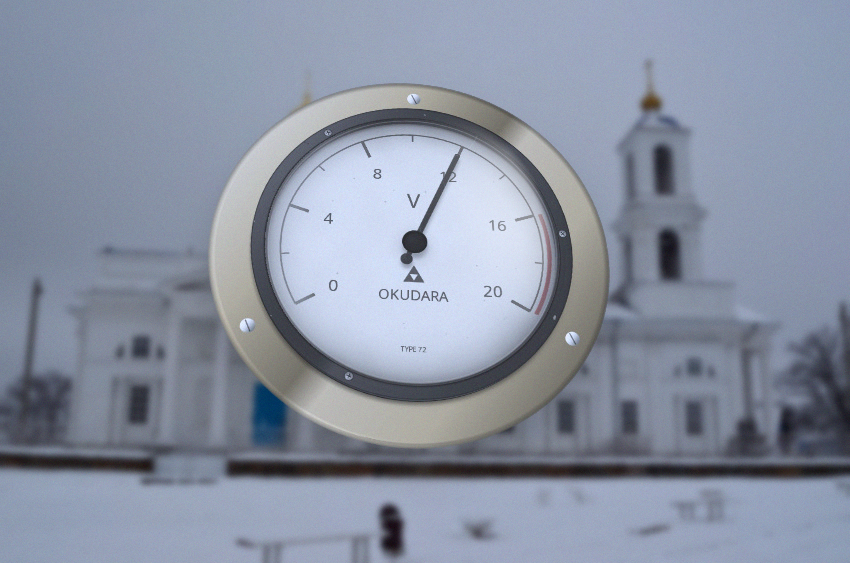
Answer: 12,V
